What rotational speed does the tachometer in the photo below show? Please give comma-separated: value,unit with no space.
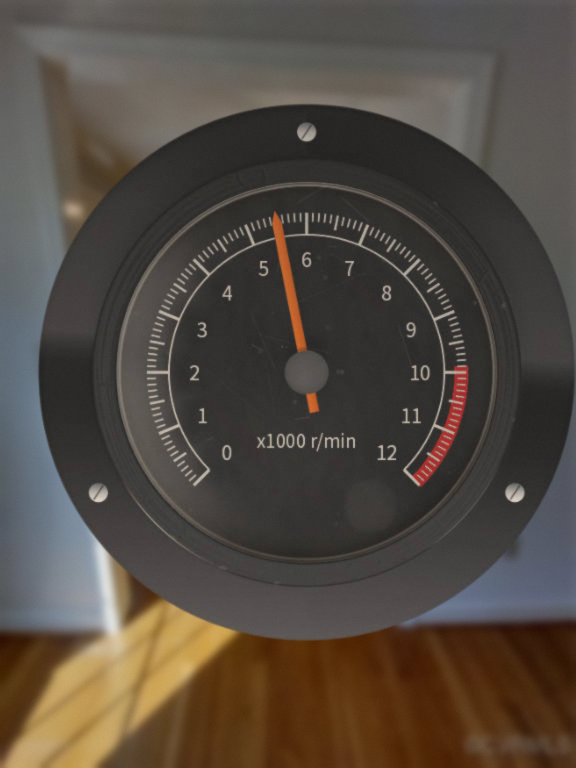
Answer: 5500,rpm
